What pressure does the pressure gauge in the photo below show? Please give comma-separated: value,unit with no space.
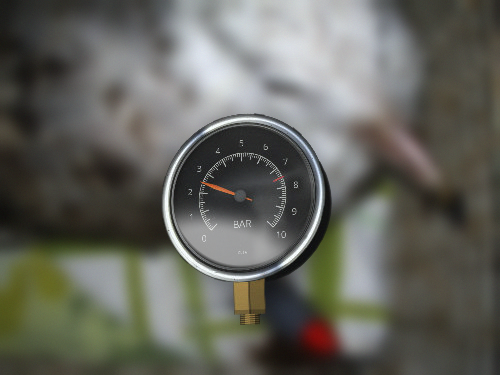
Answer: 2.5,bar
